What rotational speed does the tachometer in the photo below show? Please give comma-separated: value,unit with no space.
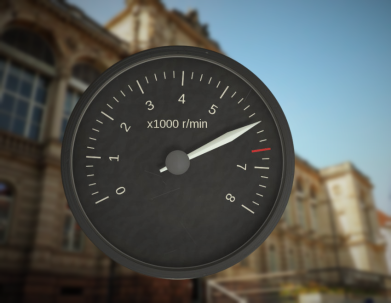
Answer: 6000,rpm
